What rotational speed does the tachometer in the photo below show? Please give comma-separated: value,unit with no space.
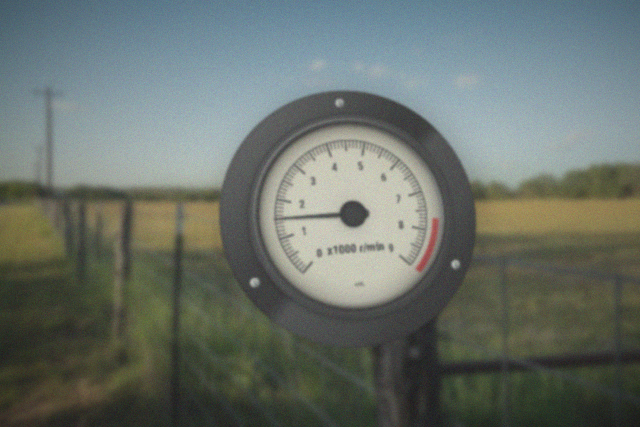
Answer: 1500,rpm
